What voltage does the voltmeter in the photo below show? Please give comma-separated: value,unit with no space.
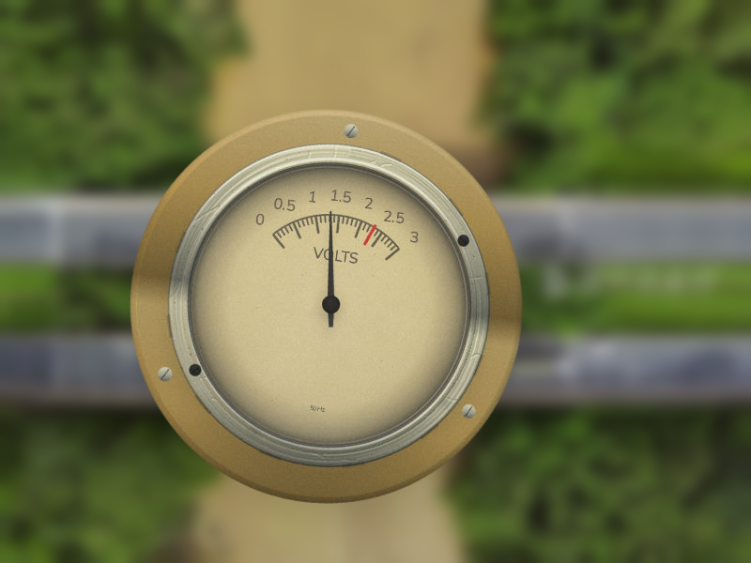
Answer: 1.3,V
